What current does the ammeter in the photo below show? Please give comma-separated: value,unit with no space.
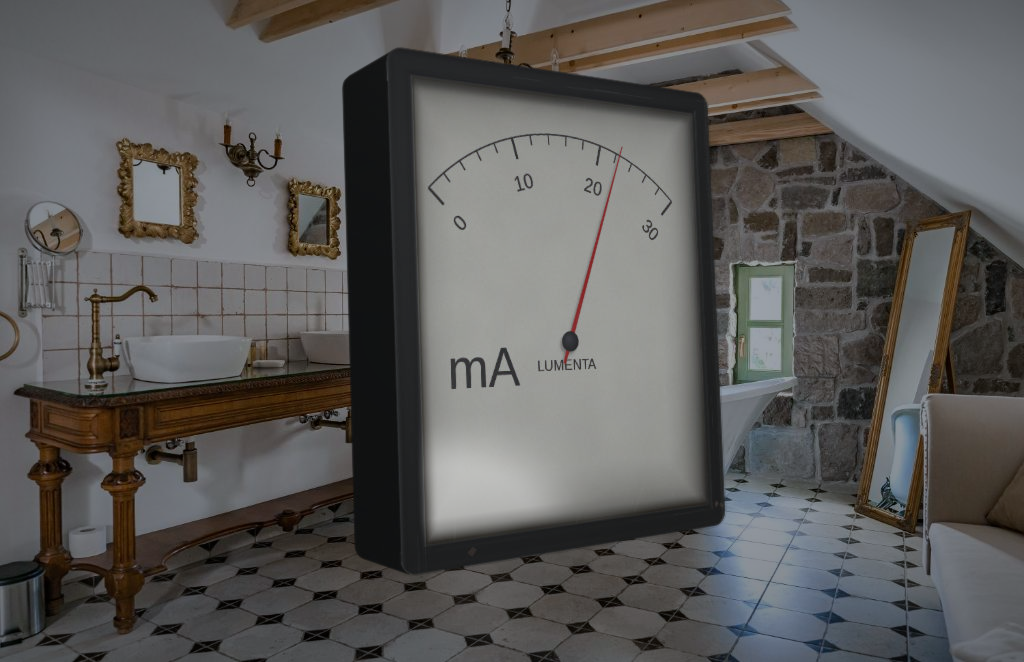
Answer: 22,mA
